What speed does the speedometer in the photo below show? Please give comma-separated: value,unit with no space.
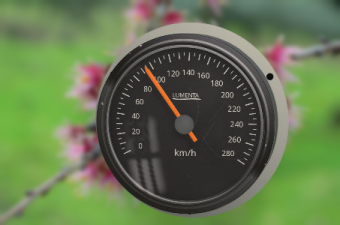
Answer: 95,km/h
